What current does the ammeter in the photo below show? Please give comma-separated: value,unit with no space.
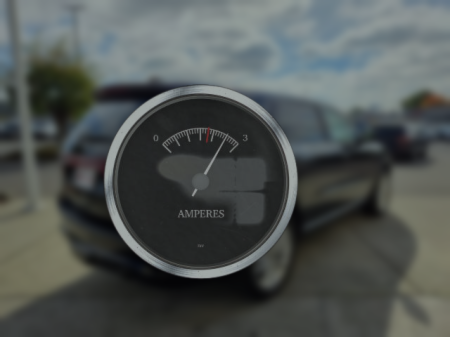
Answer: 2.5,A
